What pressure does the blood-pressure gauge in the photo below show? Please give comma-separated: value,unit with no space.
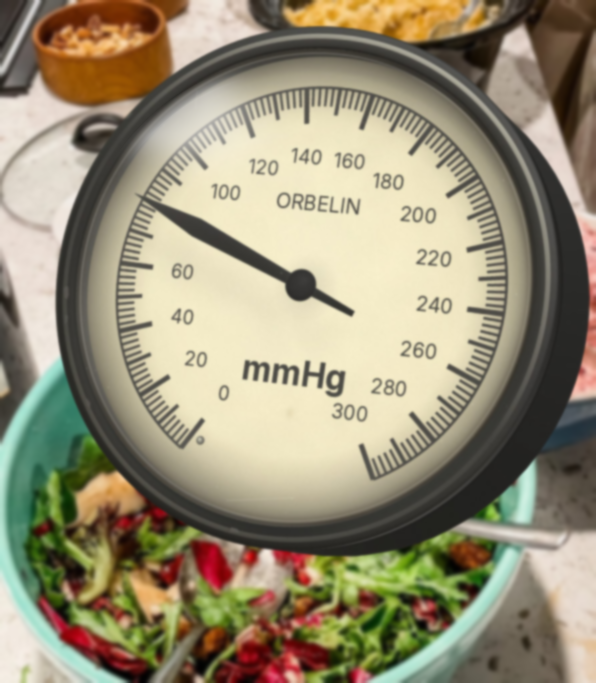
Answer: 80,mmHg
